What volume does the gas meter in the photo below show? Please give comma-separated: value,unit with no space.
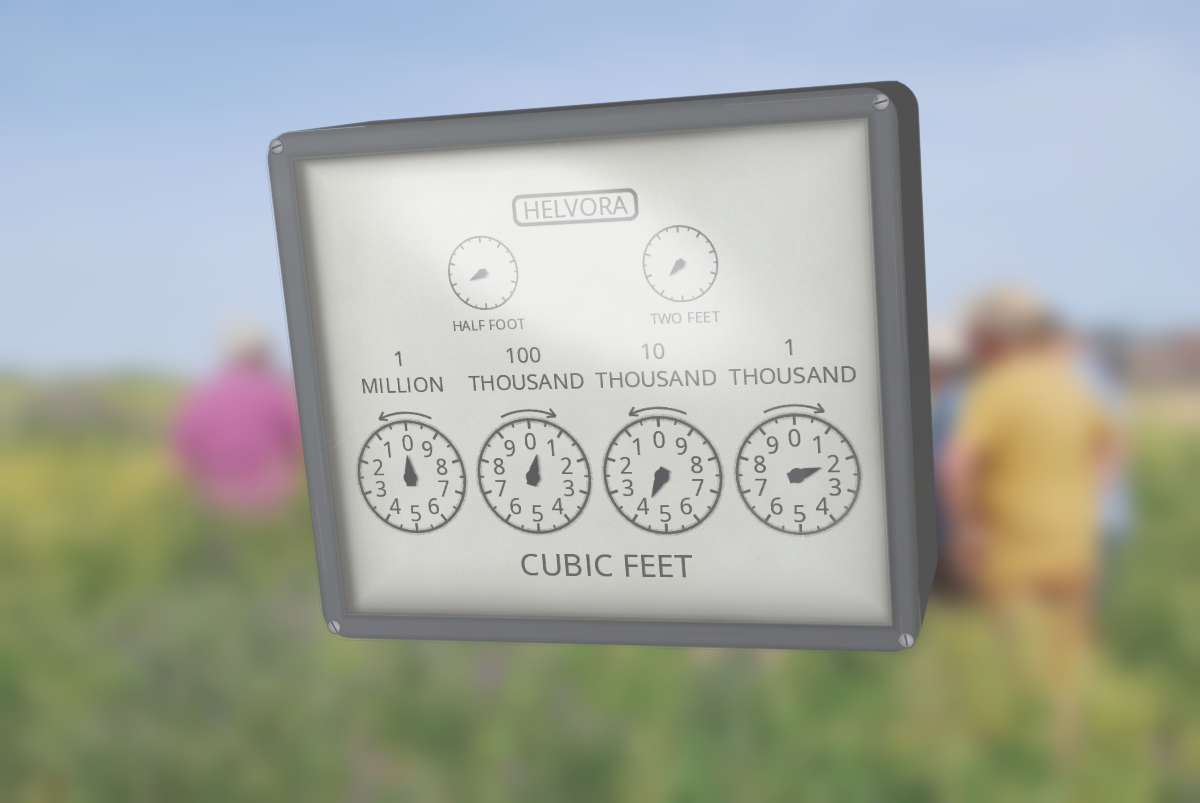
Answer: 4200,ft³
